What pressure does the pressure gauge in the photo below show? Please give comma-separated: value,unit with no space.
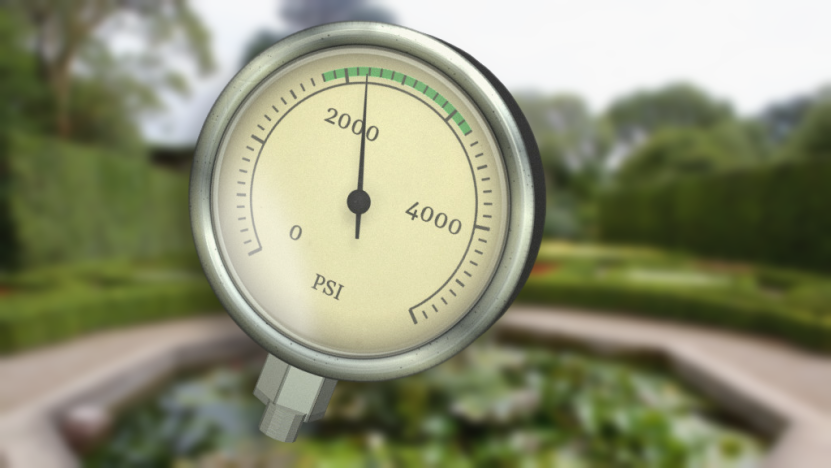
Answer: 2200,psi
